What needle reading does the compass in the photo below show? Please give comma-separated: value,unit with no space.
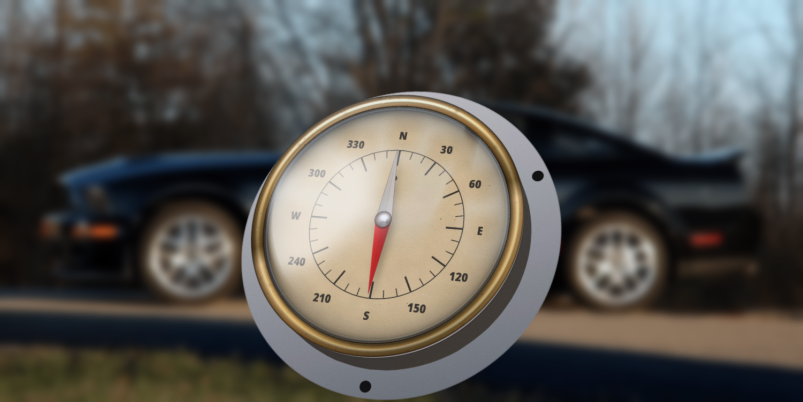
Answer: 180,°
